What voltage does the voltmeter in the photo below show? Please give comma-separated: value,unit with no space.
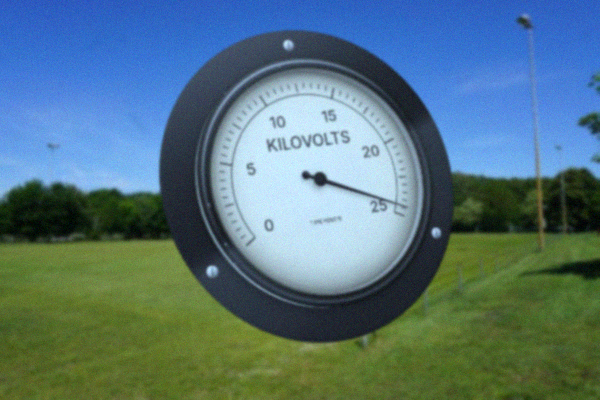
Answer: 24.5,kV
